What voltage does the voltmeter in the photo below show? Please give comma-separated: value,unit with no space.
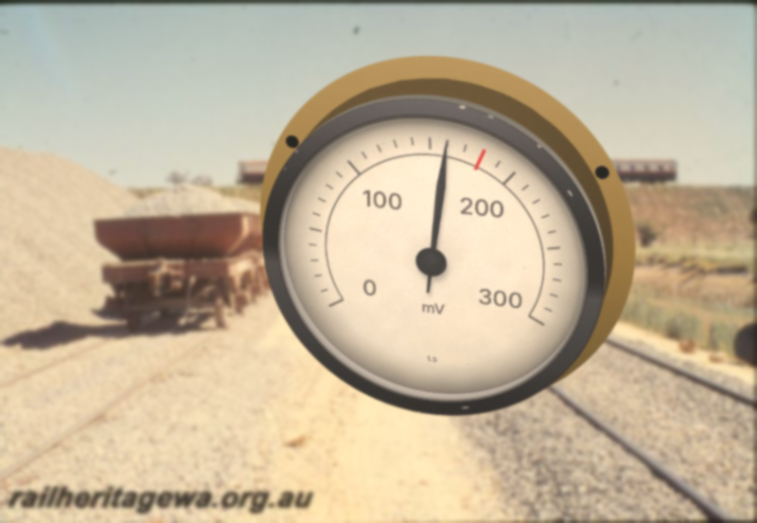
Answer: 160,mV
